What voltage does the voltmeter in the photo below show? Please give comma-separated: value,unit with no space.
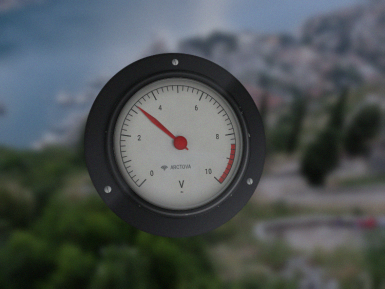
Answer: 3.2,V
